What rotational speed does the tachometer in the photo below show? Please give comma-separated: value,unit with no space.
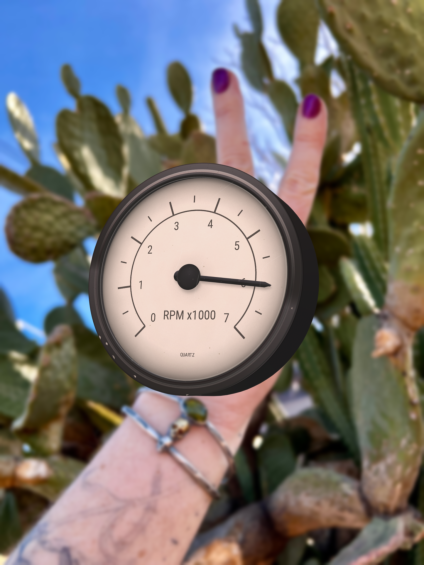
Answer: 6000,rpm
